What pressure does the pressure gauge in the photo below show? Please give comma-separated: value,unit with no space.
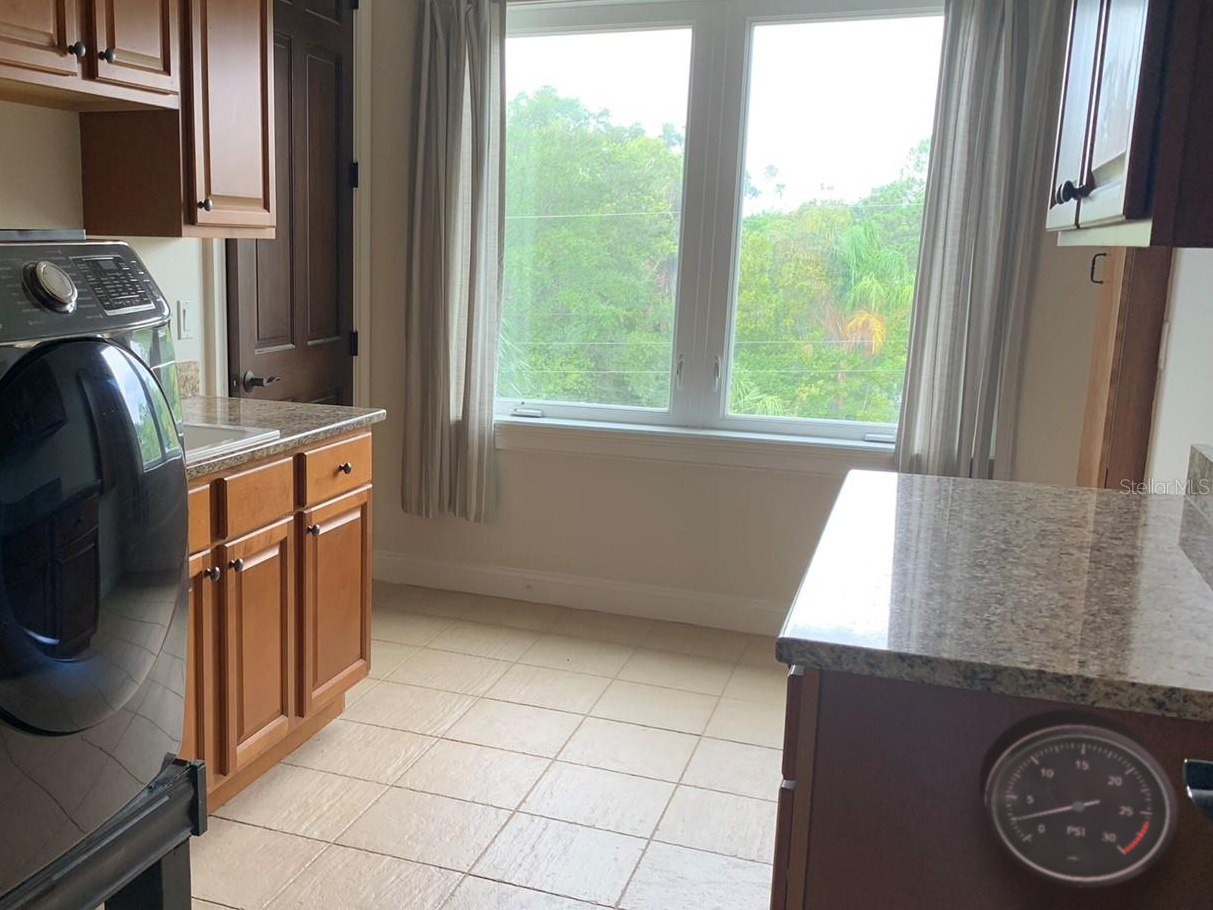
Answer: 2.5,psi
